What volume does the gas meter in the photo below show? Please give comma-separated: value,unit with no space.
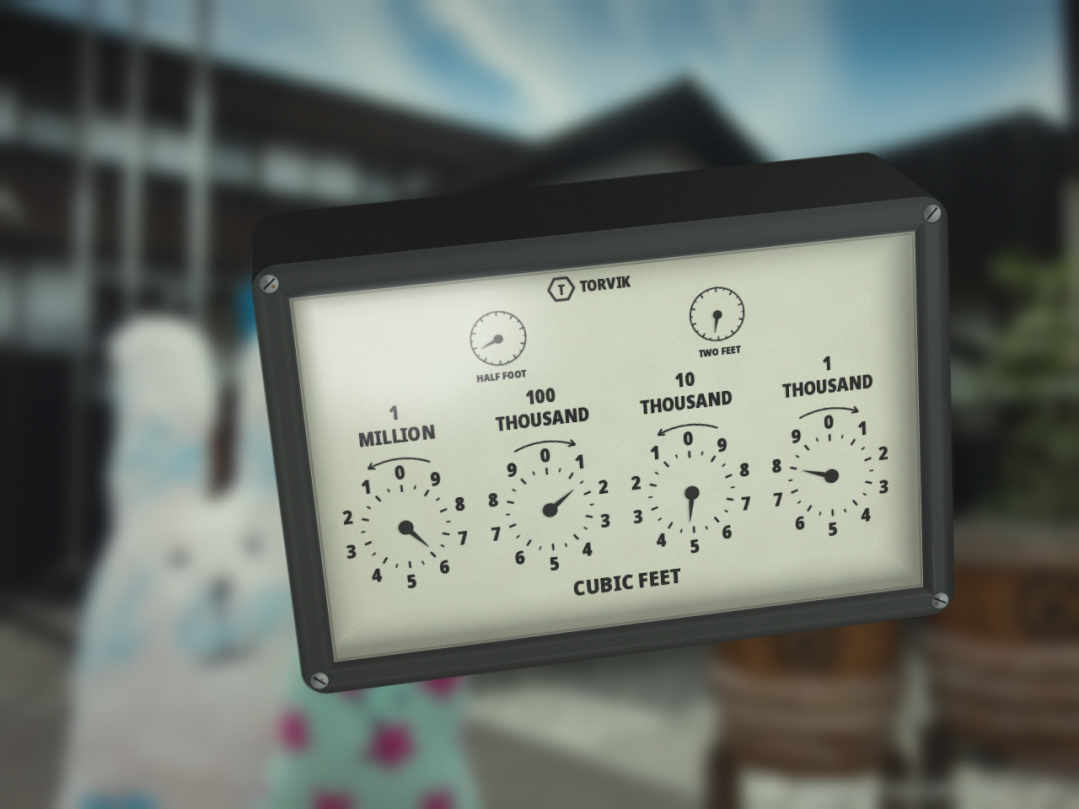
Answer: 614800,ft³
